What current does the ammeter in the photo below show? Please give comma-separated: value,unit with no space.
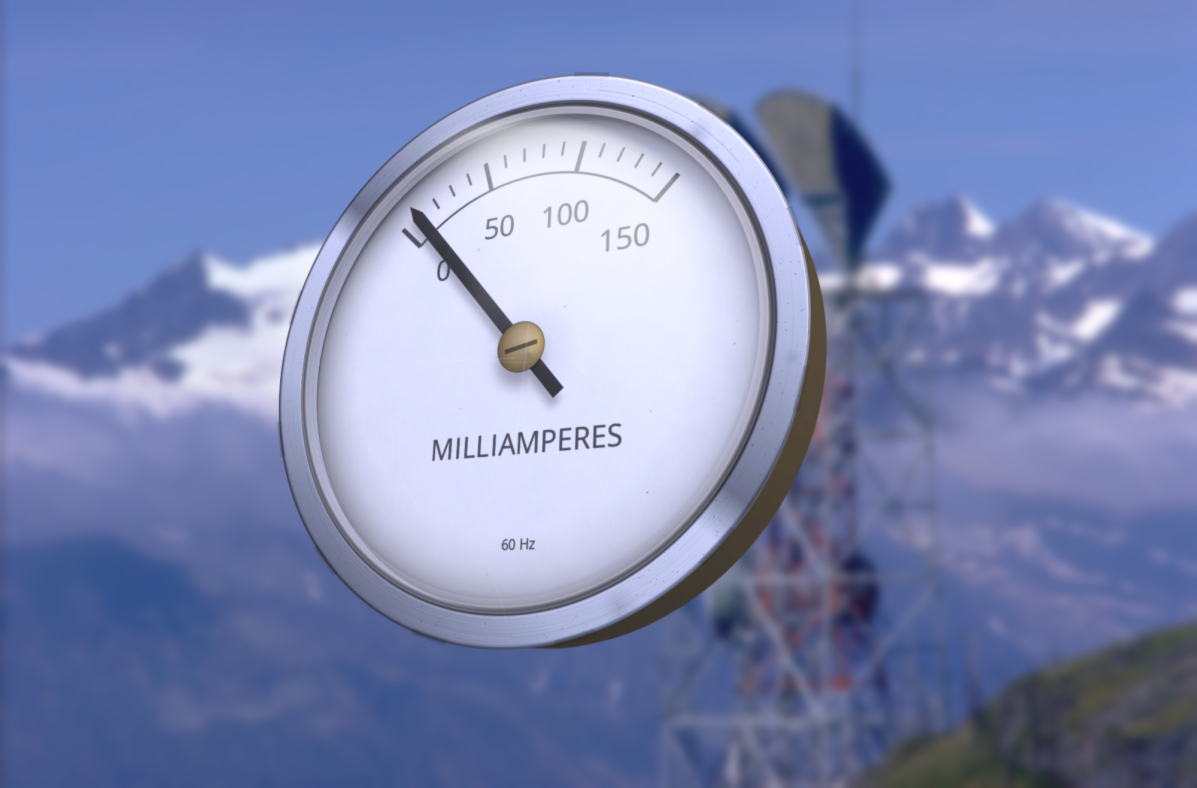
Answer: 10,mA
